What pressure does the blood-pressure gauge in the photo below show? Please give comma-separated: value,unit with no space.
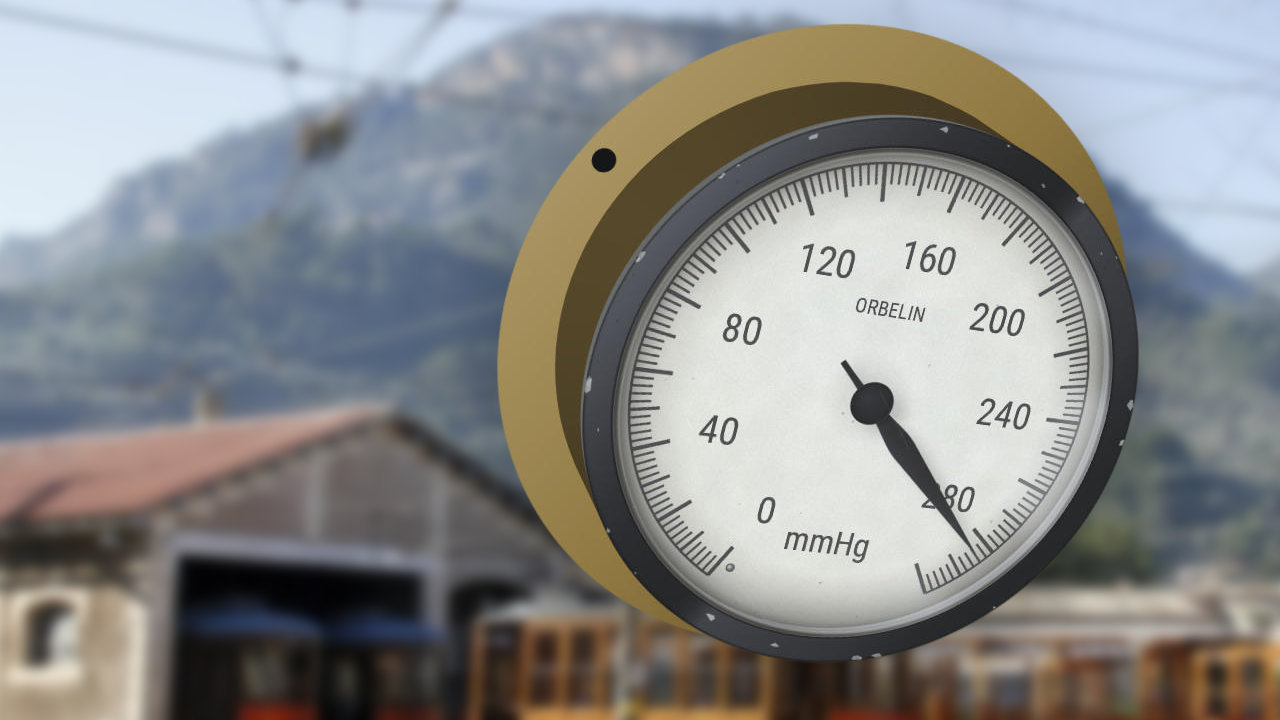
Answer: 284,mmHg
